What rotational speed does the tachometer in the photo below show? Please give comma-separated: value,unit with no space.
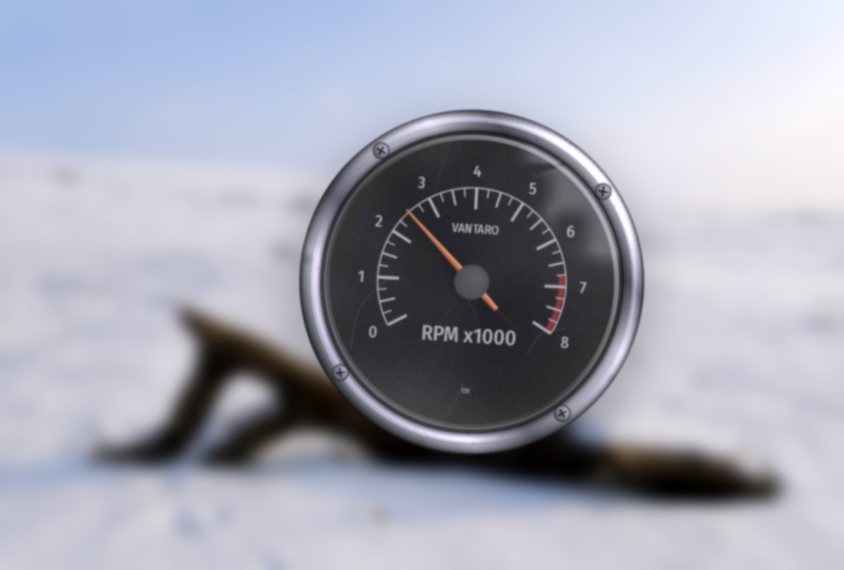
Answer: 2500,rpm
